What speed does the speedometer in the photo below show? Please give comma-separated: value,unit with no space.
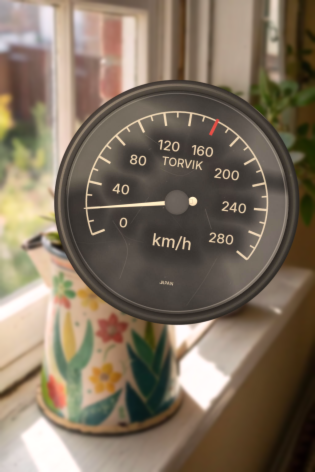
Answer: 20,km/h
